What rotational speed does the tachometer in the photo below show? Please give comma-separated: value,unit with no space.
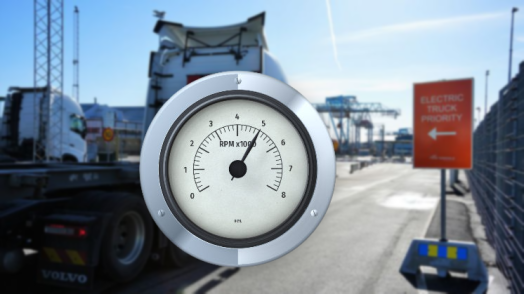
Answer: 5000,rpm
